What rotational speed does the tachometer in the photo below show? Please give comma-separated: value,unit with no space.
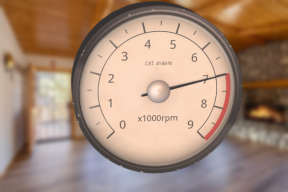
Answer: 7000,rpm
